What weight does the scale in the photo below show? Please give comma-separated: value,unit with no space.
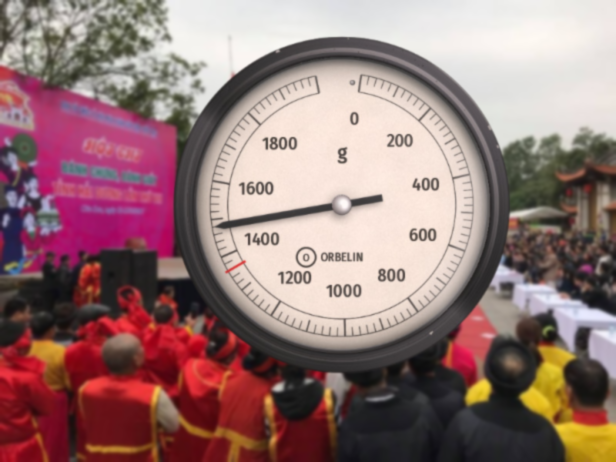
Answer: 1480,g
